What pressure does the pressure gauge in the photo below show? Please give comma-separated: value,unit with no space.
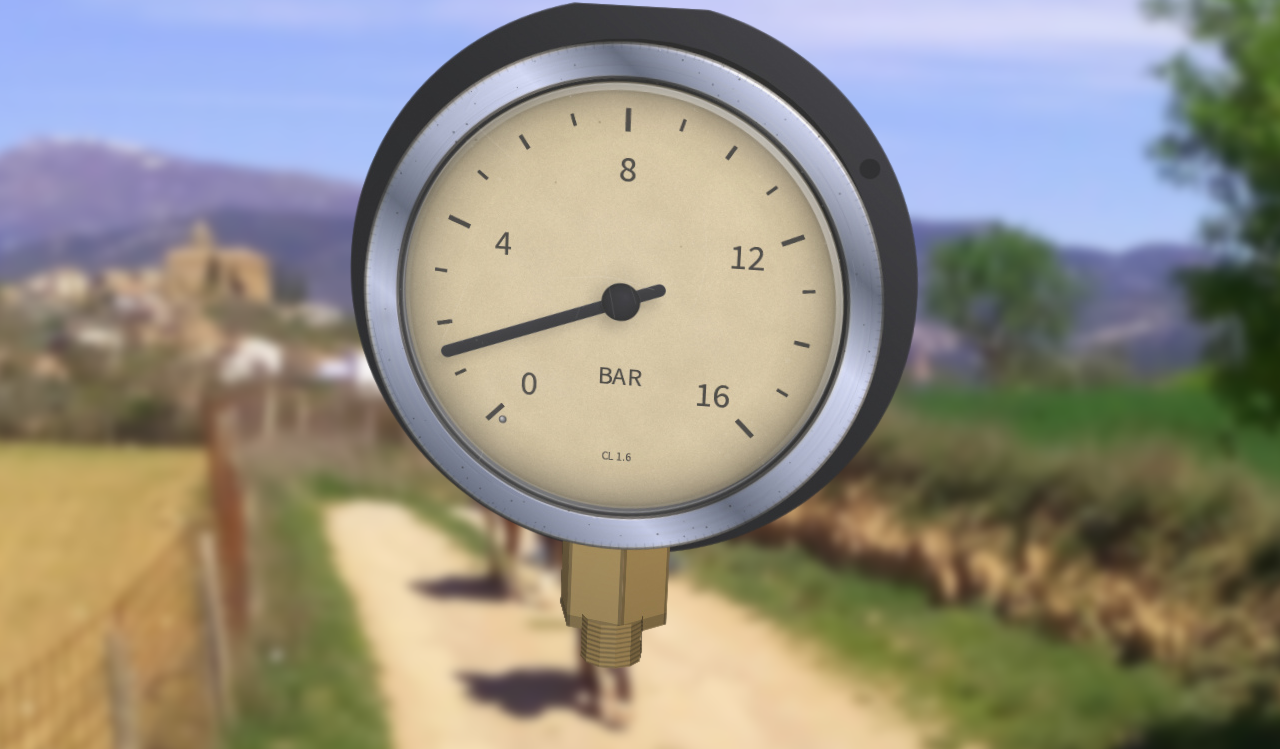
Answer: 1.5,bar
